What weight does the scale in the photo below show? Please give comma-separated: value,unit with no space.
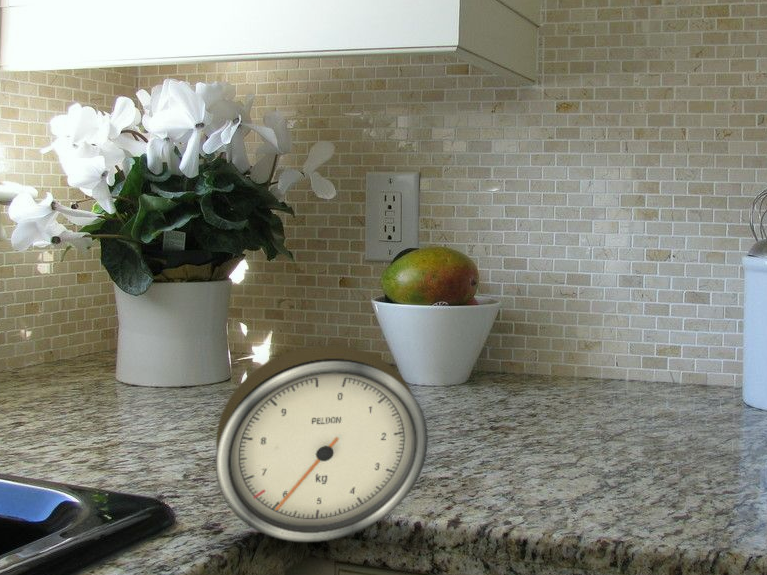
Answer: 6,kg
